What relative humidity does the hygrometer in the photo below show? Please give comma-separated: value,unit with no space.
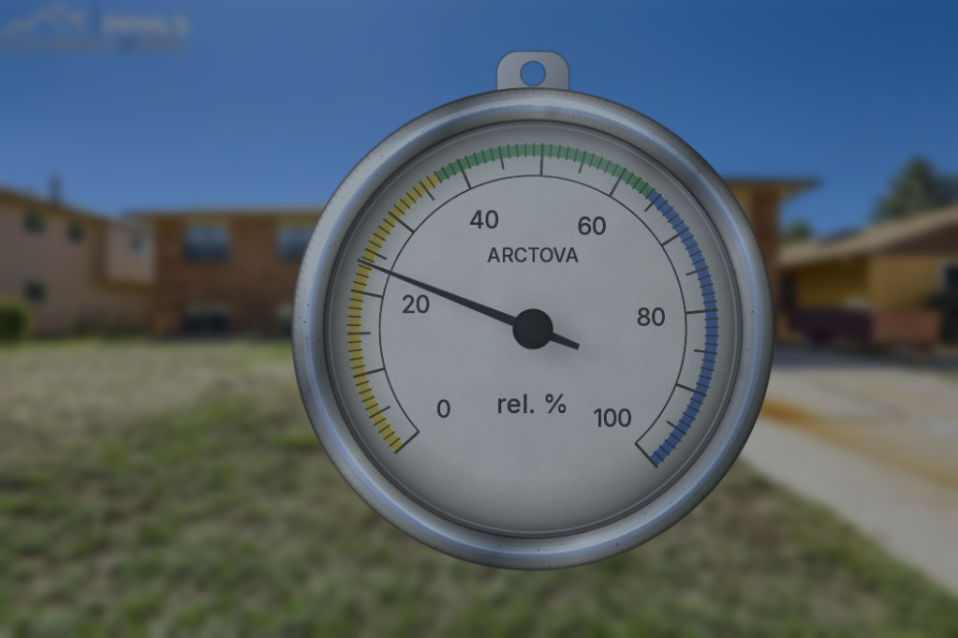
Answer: 23.5,%
